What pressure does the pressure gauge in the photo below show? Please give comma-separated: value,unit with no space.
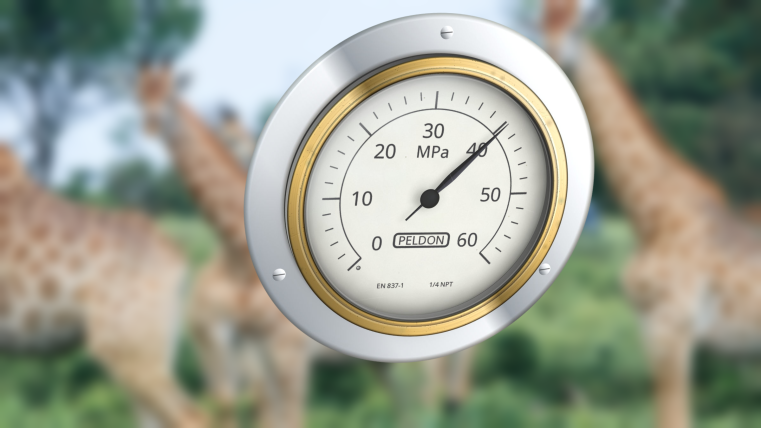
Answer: 40,MPa
